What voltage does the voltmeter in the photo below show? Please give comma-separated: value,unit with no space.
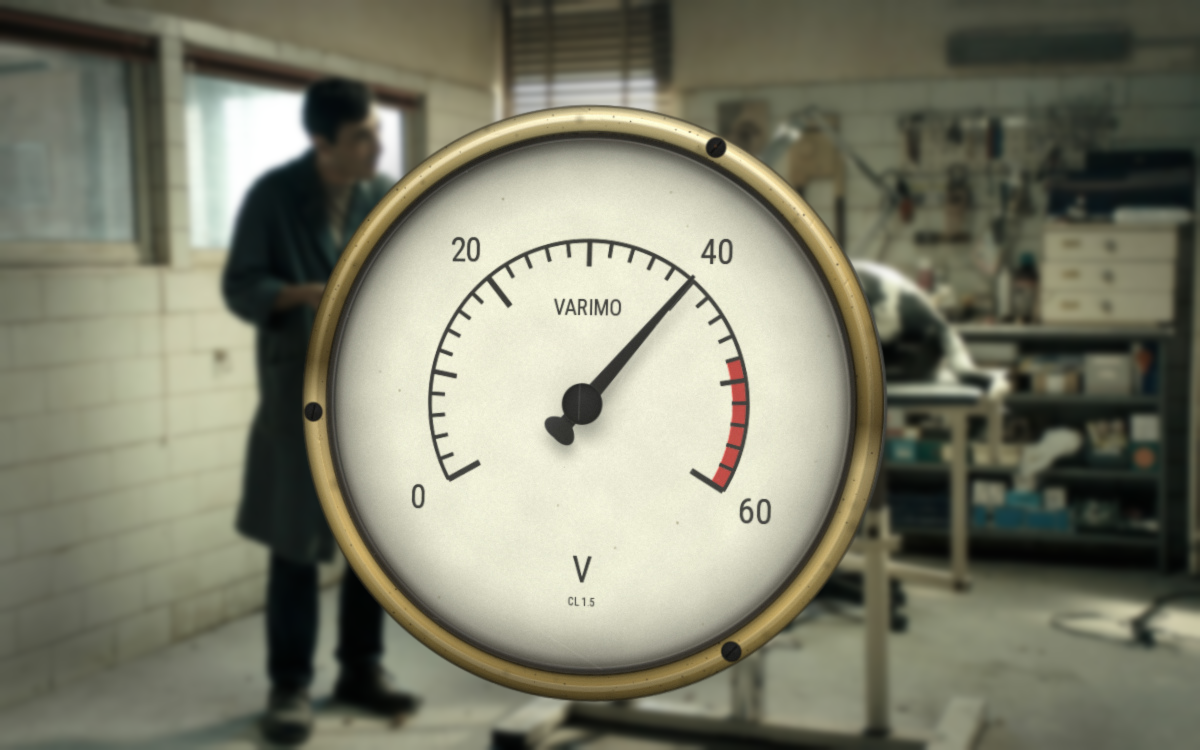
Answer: 40,V
